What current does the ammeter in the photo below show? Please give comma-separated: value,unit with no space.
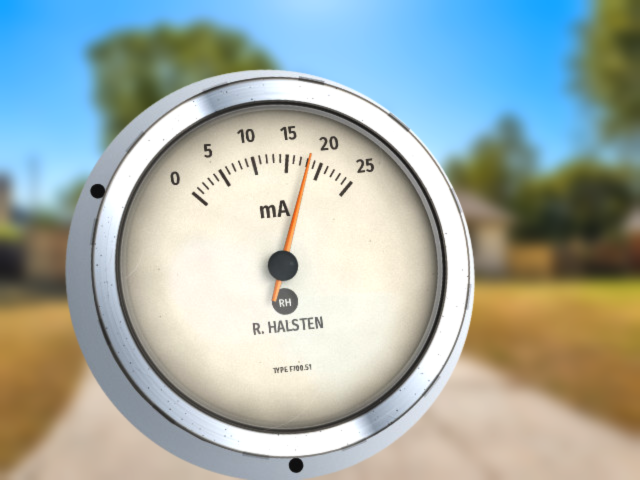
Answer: 18,mA
